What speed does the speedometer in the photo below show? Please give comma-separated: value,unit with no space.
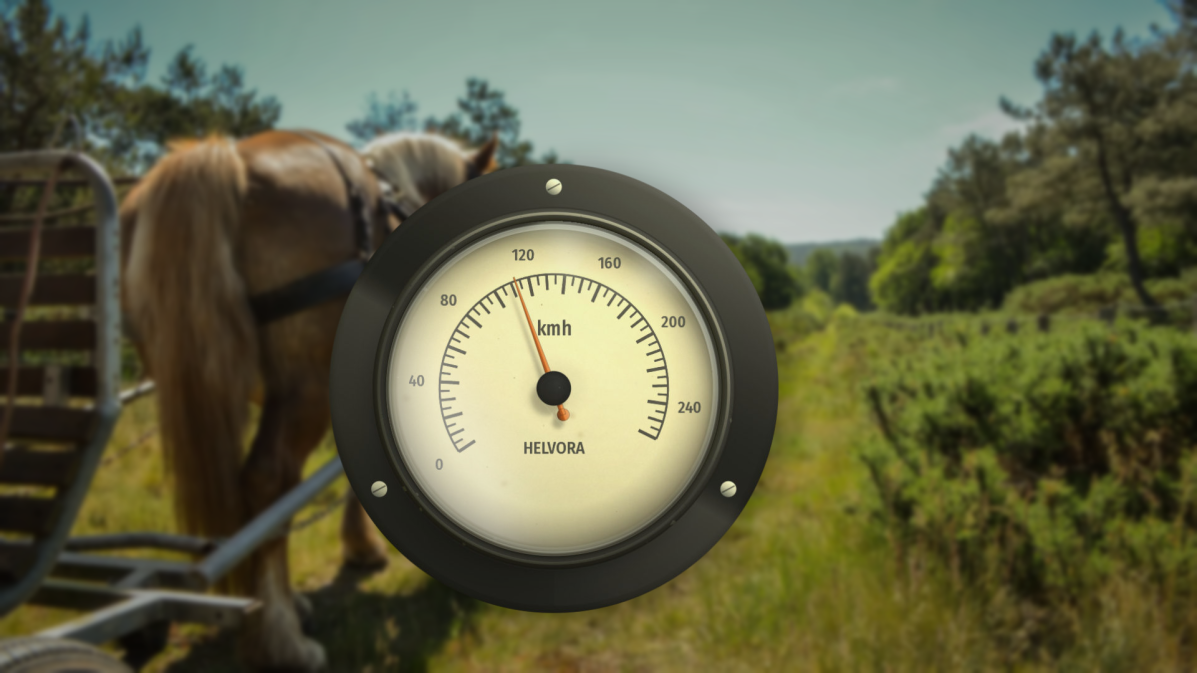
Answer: 112.5,km/h
